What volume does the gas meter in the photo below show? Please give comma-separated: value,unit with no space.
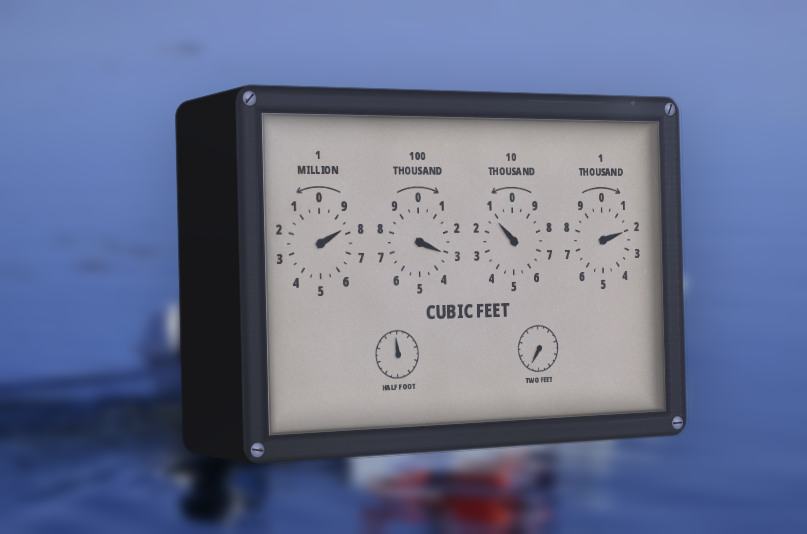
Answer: 831200,ft³
